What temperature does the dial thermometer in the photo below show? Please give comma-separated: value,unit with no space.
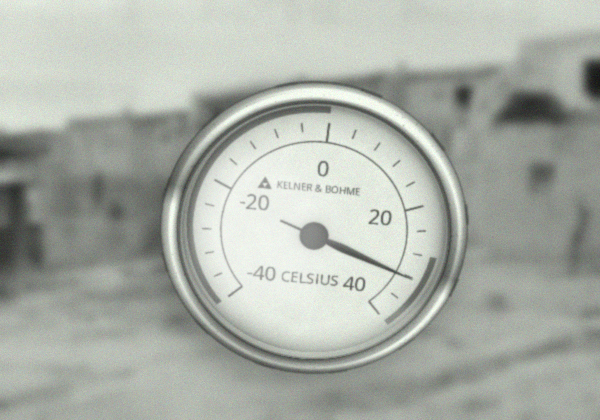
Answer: 32,°C
